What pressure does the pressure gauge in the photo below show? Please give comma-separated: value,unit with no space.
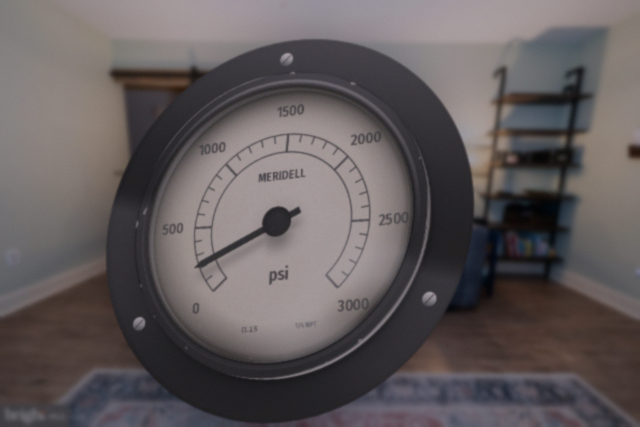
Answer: 200,psi
